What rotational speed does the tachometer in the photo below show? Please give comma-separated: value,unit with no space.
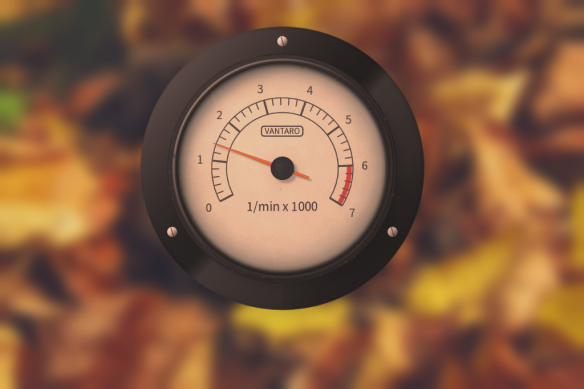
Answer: 1400,rpm
